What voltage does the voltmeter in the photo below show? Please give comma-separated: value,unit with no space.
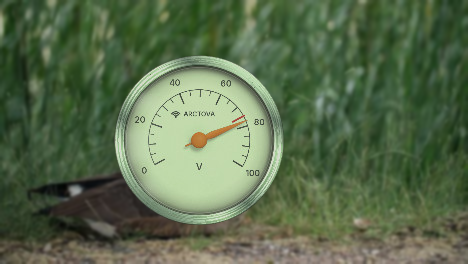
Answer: 77.5,V
